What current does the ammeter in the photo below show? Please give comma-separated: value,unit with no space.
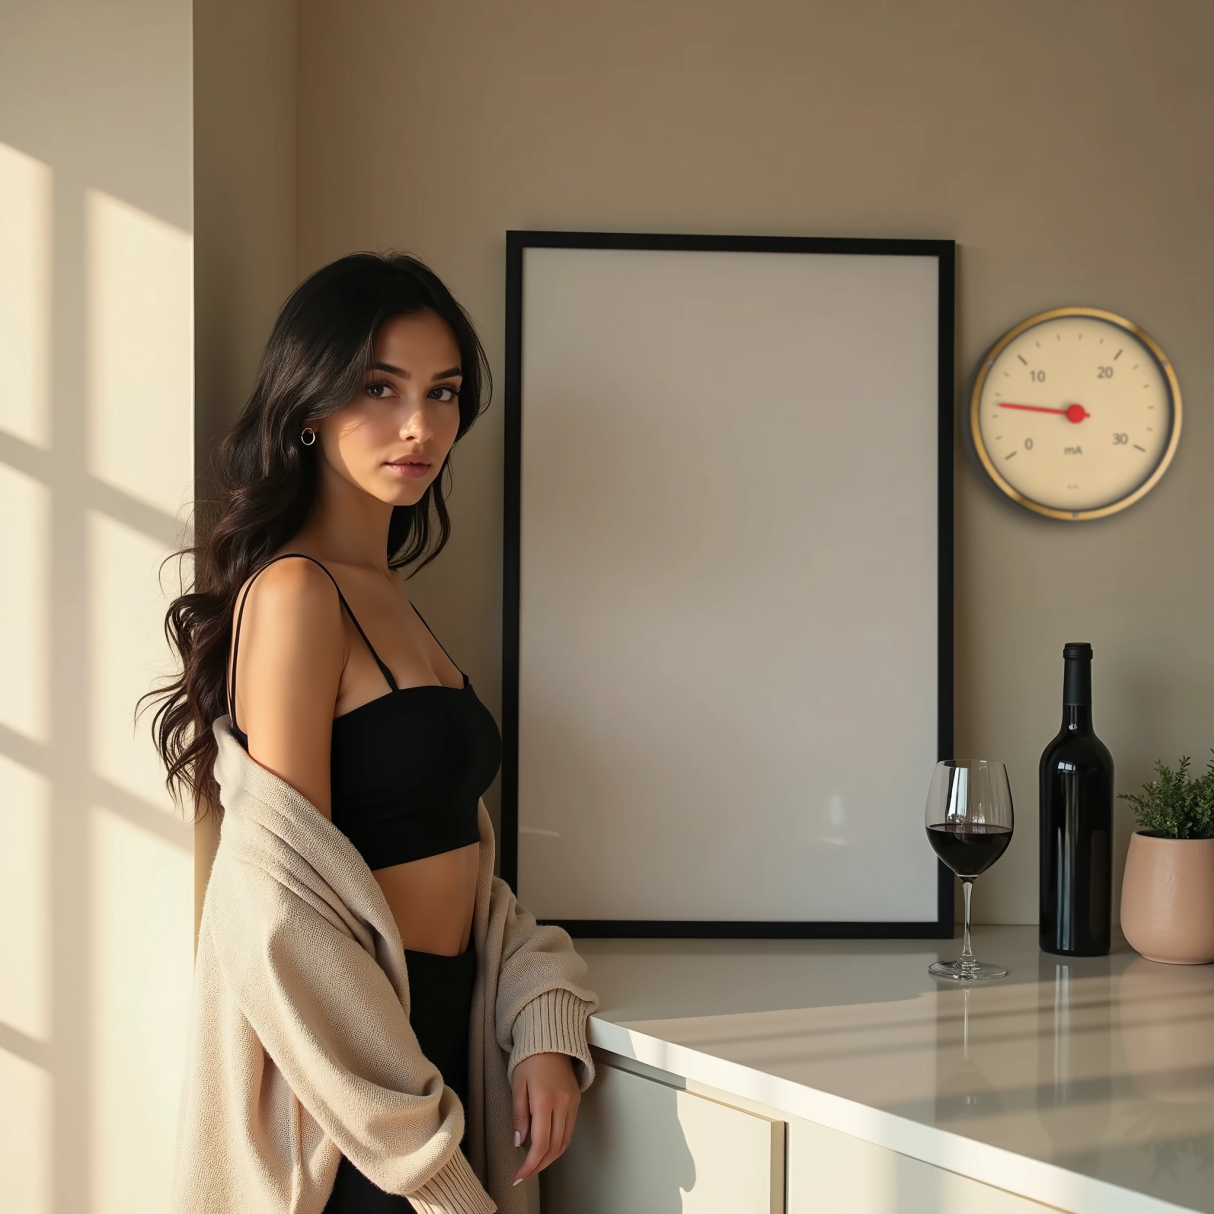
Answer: 5,mA
